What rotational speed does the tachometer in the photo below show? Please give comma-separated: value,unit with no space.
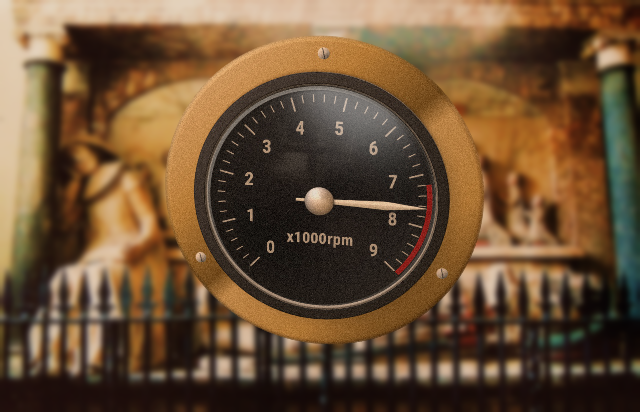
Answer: 7600,rpm
